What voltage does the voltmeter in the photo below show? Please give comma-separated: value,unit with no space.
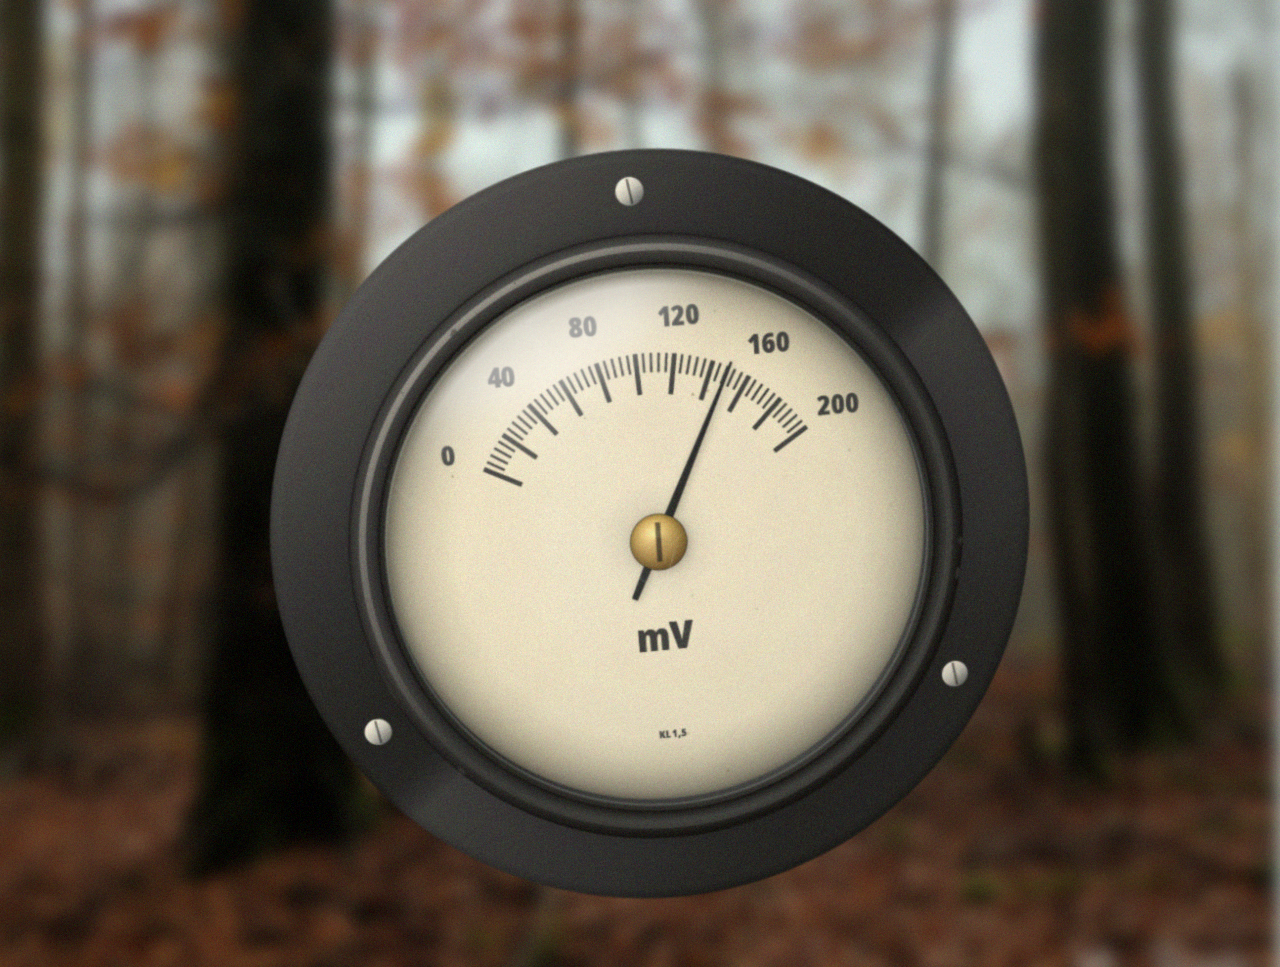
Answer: 148,mV
